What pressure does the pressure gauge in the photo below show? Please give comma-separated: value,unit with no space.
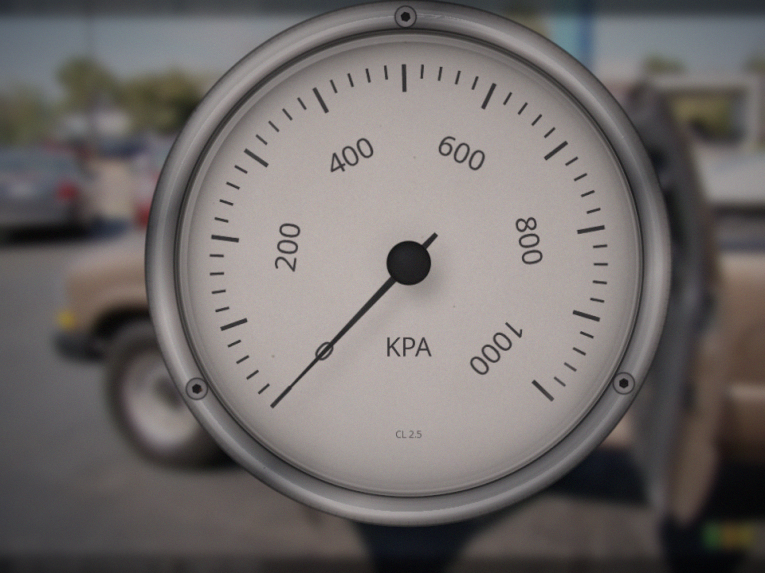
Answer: 0,kPa
